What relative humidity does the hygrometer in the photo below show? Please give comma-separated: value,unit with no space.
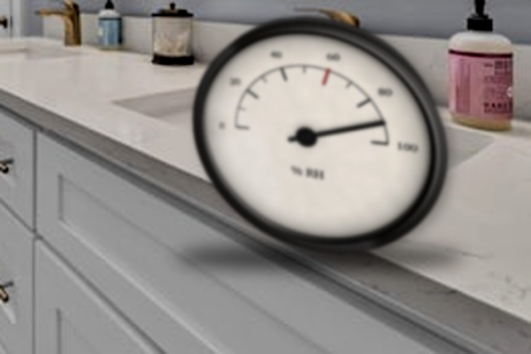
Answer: 90,%
